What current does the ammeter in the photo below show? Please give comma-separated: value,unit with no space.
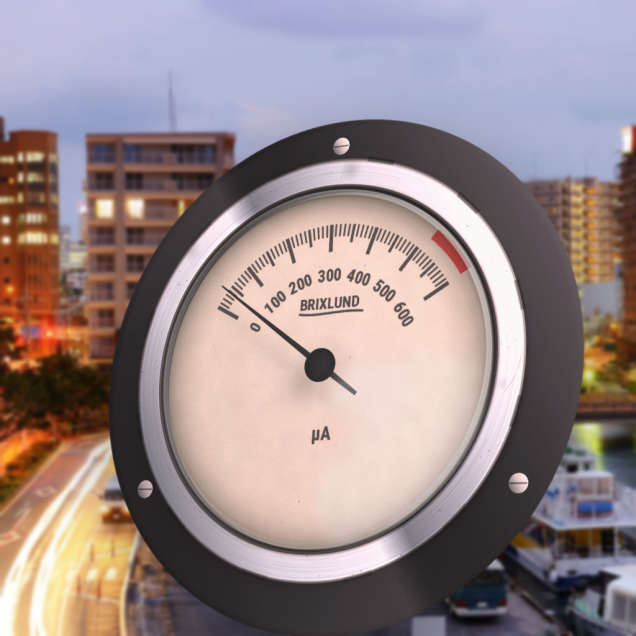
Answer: 40,µA
